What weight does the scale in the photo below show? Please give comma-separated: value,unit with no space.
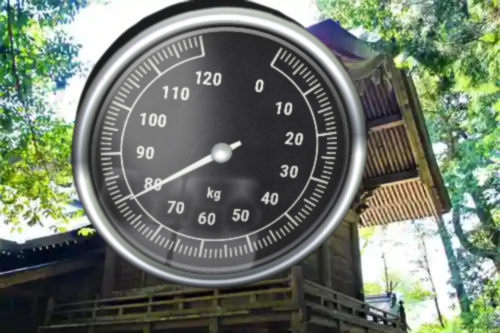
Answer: 80,kg
